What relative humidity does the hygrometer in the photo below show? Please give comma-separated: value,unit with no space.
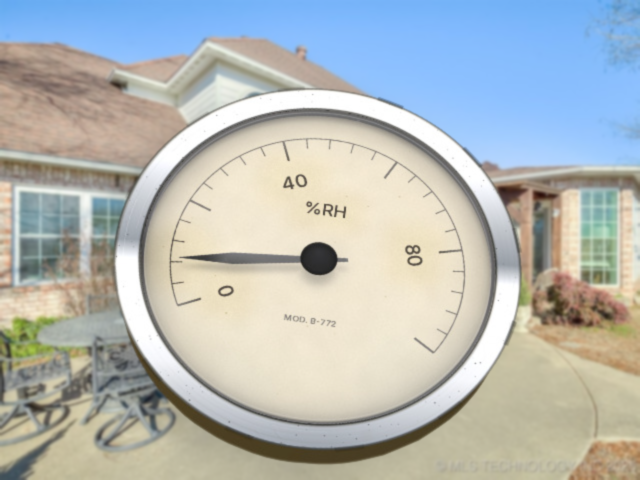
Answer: 8,%
